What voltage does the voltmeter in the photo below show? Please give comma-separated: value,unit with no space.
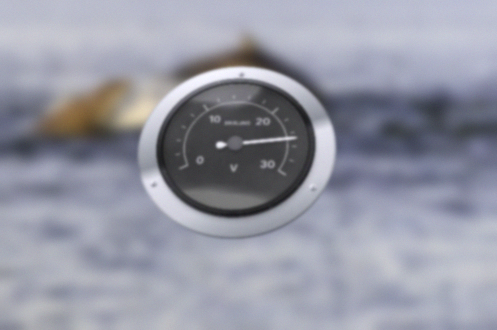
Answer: 25,V
